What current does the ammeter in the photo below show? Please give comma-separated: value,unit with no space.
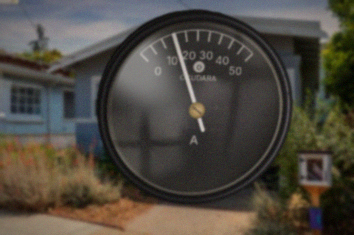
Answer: 15,A
